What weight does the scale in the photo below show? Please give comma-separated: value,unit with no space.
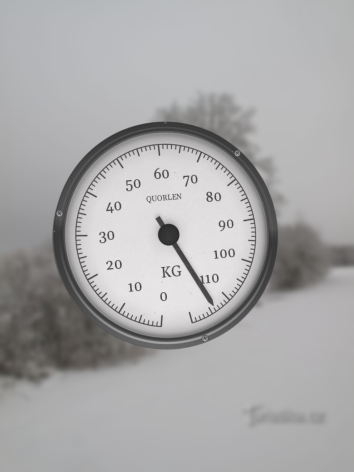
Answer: 114,kg
